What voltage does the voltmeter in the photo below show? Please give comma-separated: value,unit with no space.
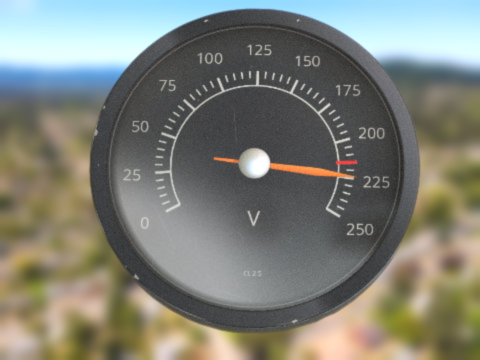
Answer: 225,V
